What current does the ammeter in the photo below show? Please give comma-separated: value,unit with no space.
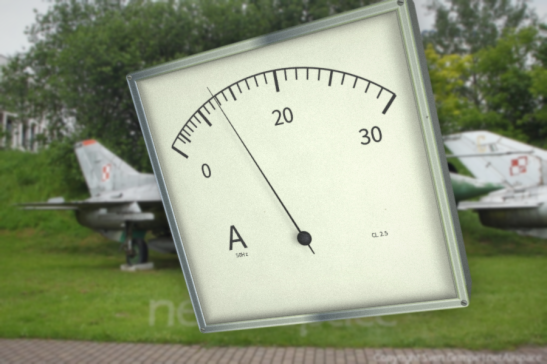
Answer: 13,A
